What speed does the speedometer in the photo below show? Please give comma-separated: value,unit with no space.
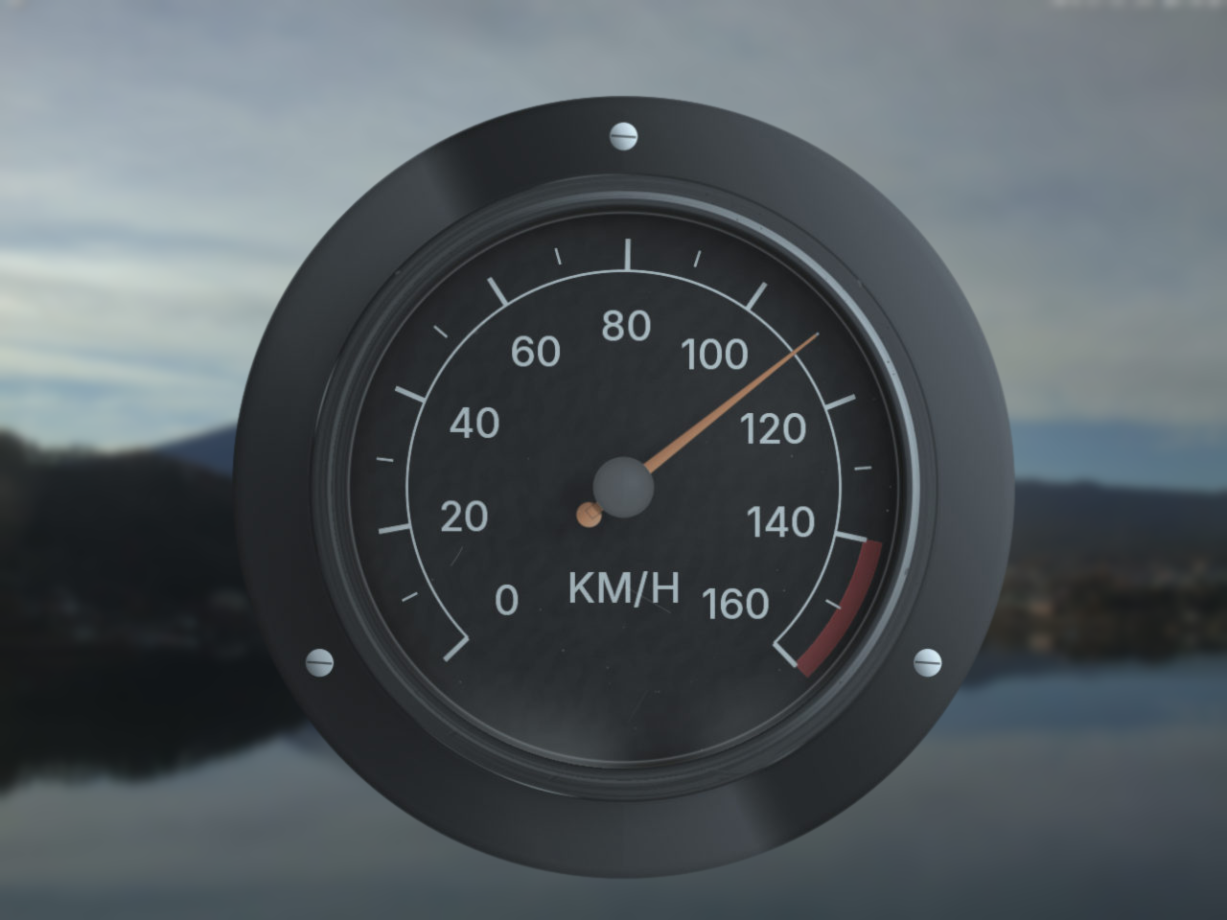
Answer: 110,km/h
